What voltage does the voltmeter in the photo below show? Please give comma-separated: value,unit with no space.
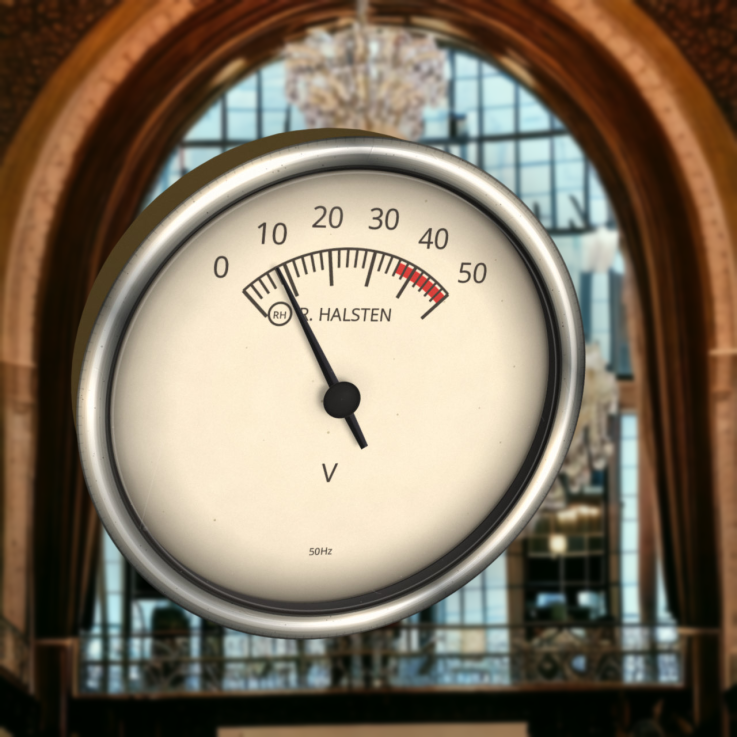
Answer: 8,V
